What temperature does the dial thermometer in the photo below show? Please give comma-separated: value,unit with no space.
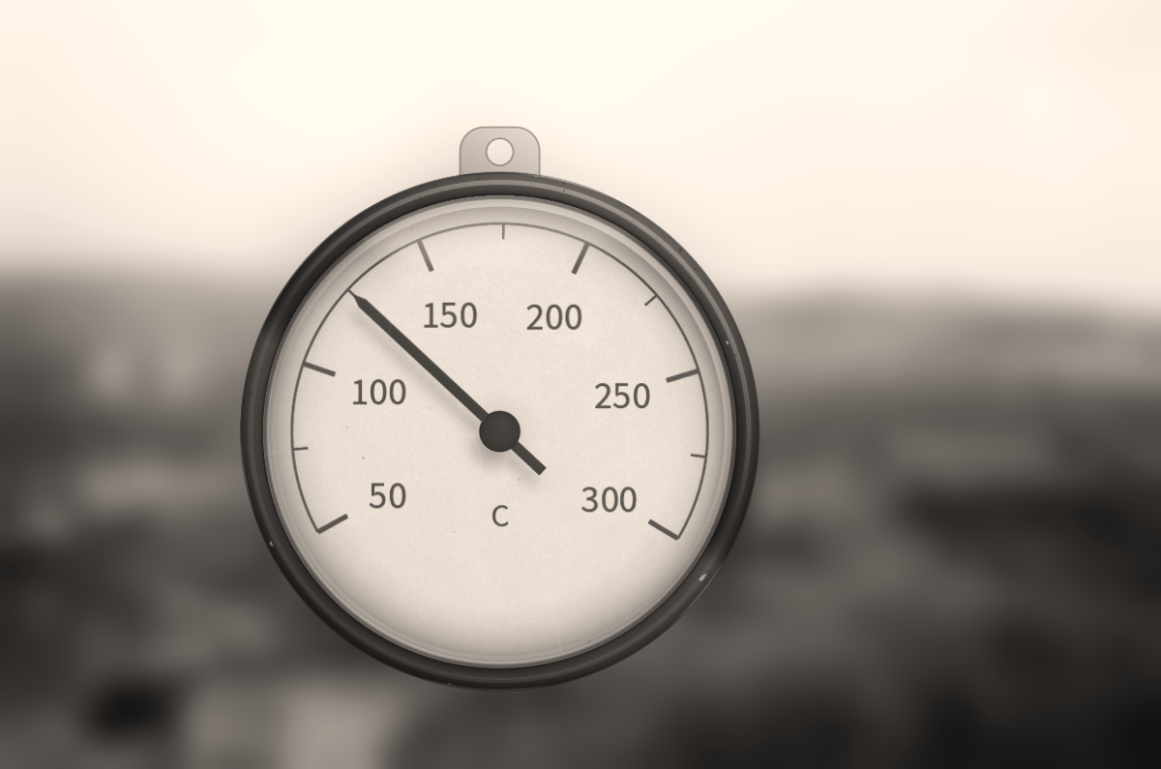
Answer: 125,°C
